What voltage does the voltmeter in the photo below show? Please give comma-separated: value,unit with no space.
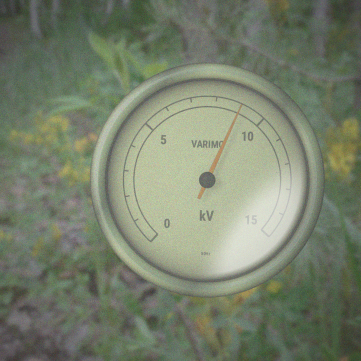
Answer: 9,kV
